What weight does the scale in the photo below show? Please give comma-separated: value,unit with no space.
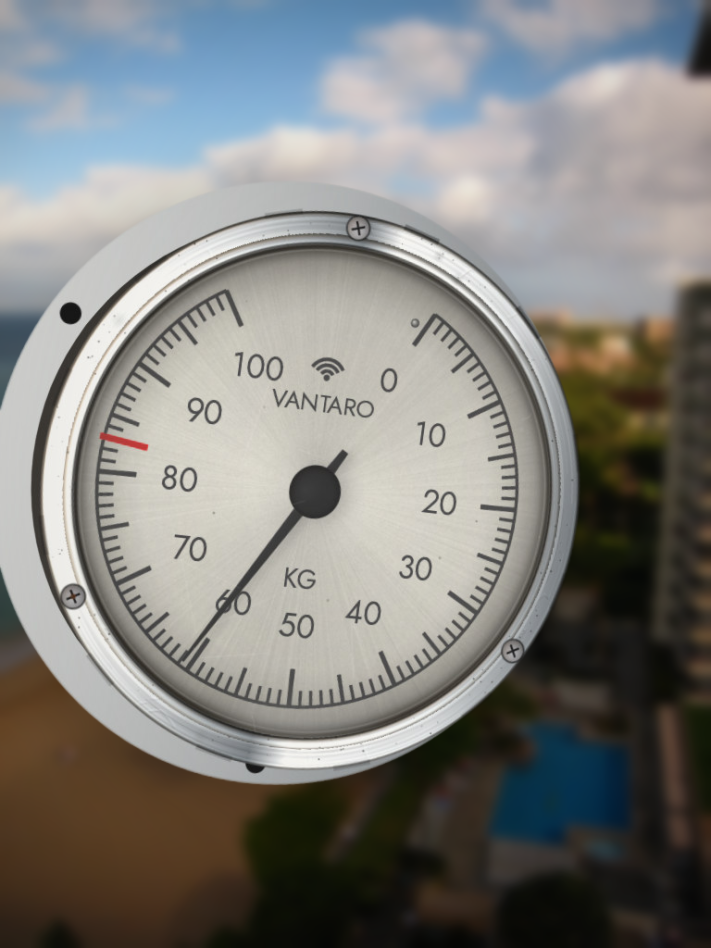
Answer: 61,kg
